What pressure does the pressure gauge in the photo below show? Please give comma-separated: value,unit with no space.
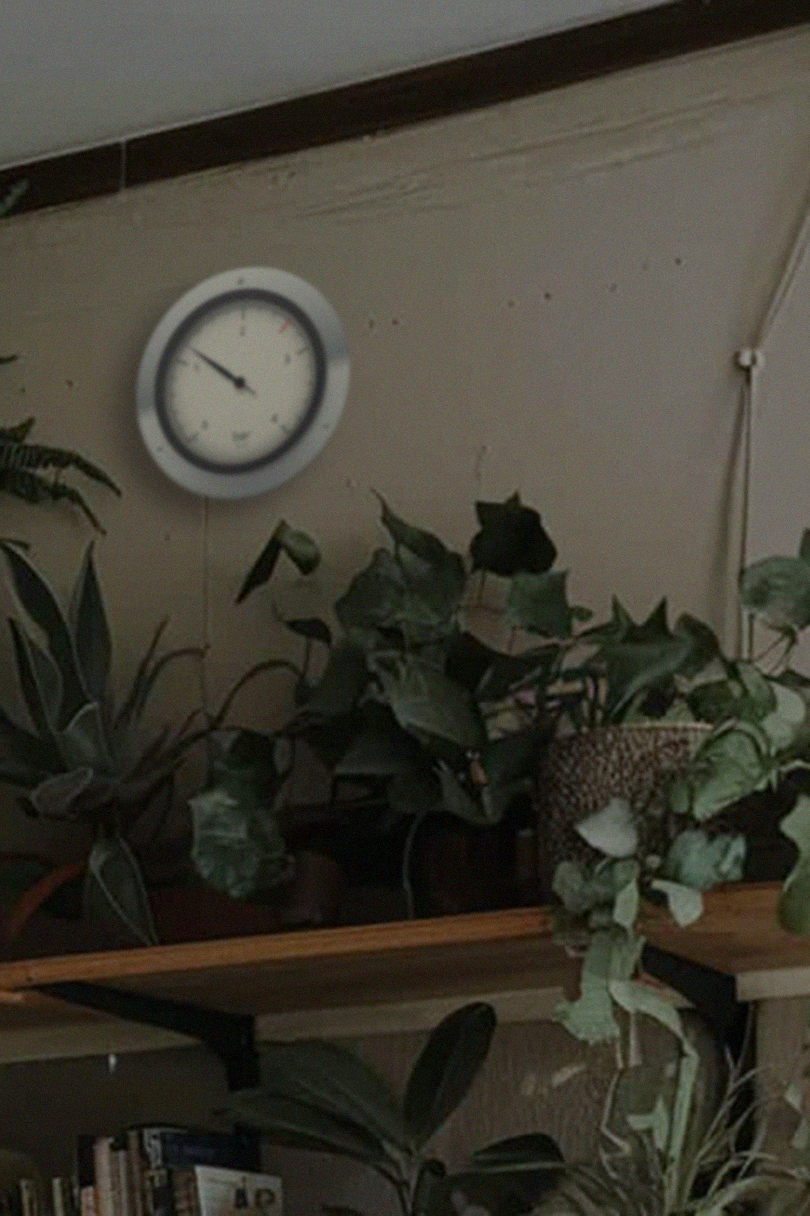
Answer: 1.2,bar
